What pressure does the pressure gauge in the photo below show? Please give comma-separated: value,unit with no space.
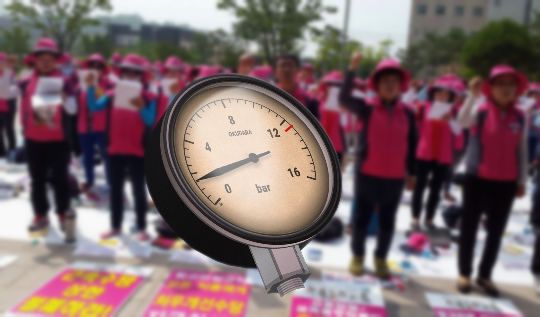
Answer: 1.5,bar
